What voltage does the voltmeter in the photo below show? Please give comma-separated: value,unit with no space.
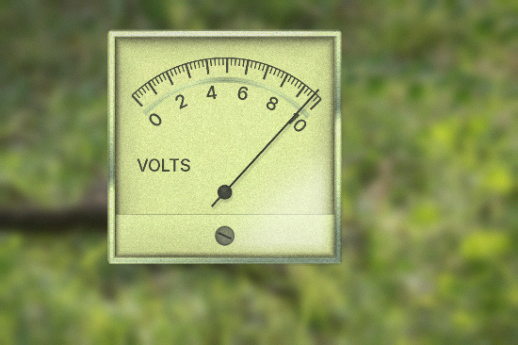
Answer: 9.6,V
